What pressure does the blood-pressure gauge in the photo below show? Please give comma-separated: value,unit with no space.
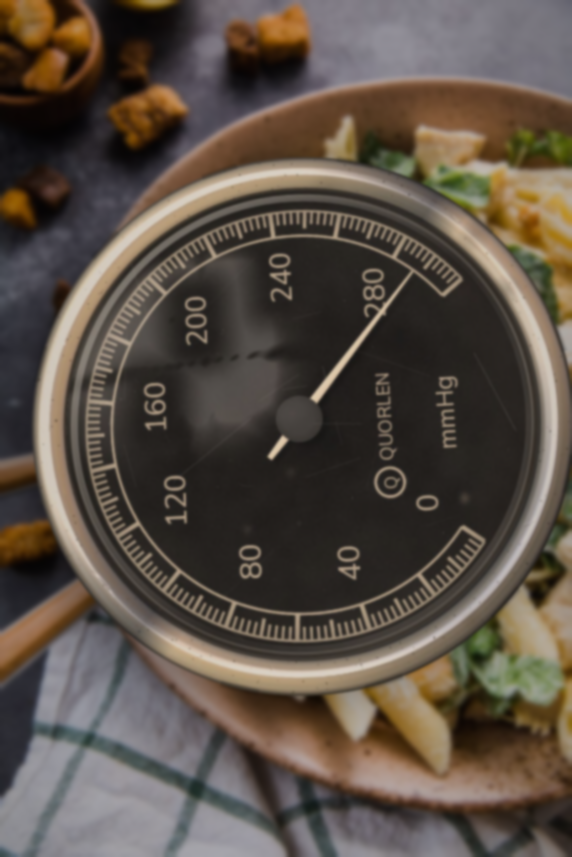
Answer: 288,mmHg
